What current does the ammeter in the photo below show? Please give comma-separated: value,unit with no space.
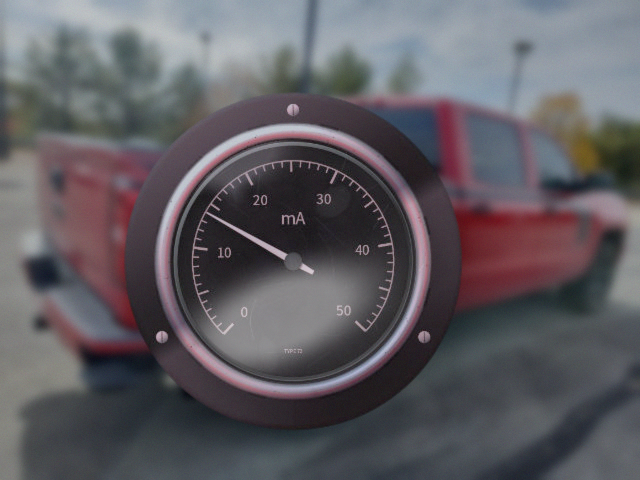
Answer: 14,mA
